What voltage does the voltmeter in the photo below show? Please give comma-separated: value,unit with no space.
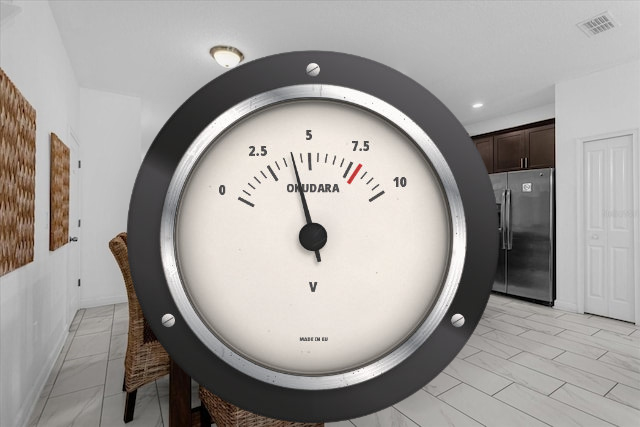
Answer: 4,V
